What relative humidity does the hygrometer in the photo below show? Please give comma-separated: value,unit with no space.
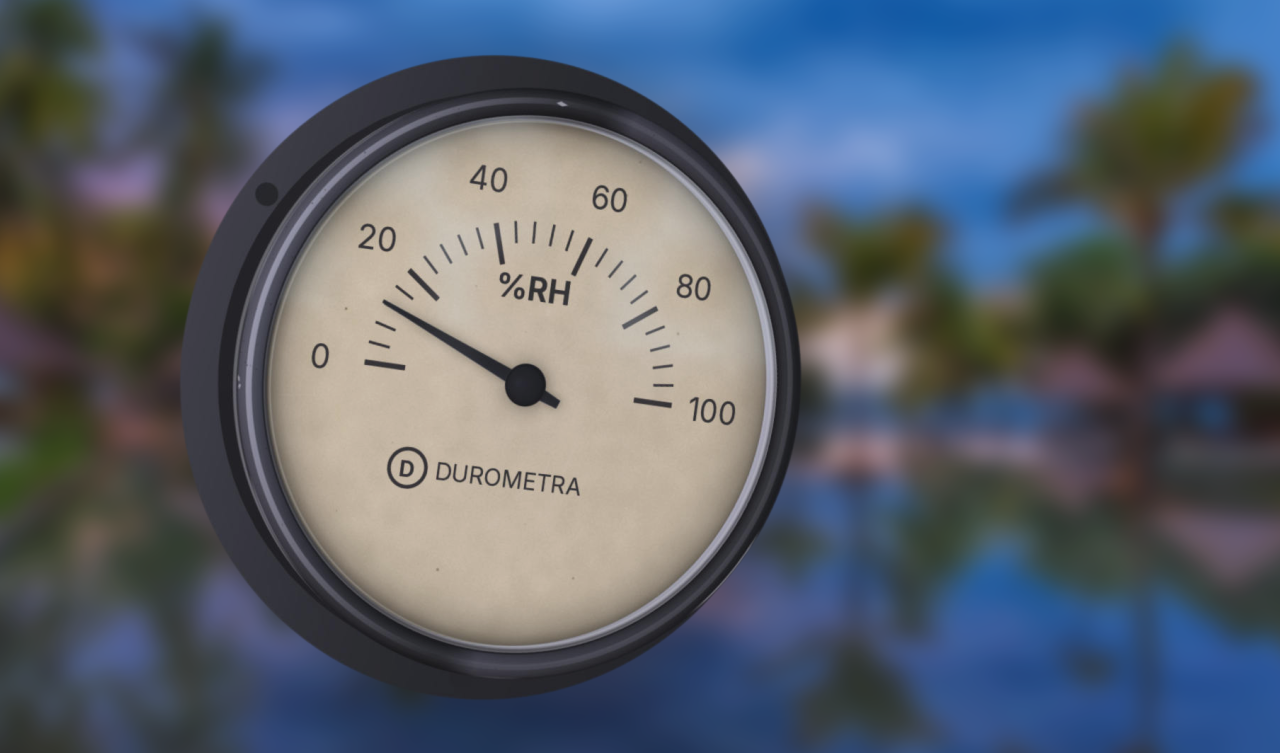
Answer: 12,%
